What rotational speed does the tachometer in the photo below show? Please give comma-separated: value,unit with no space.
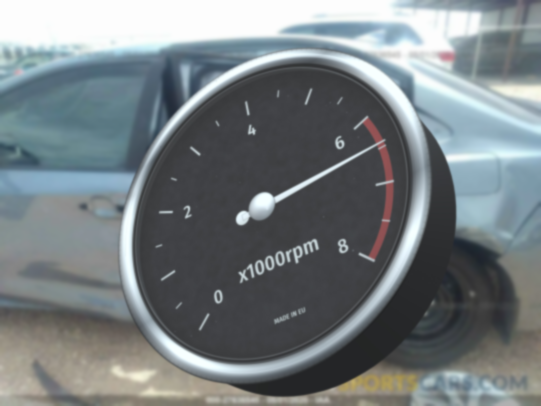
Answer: 6500,rpm
